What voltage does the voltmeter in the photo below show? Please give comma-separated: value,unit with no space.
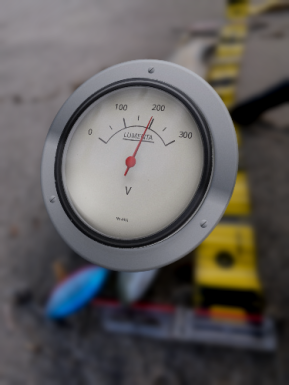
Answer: 200,V
